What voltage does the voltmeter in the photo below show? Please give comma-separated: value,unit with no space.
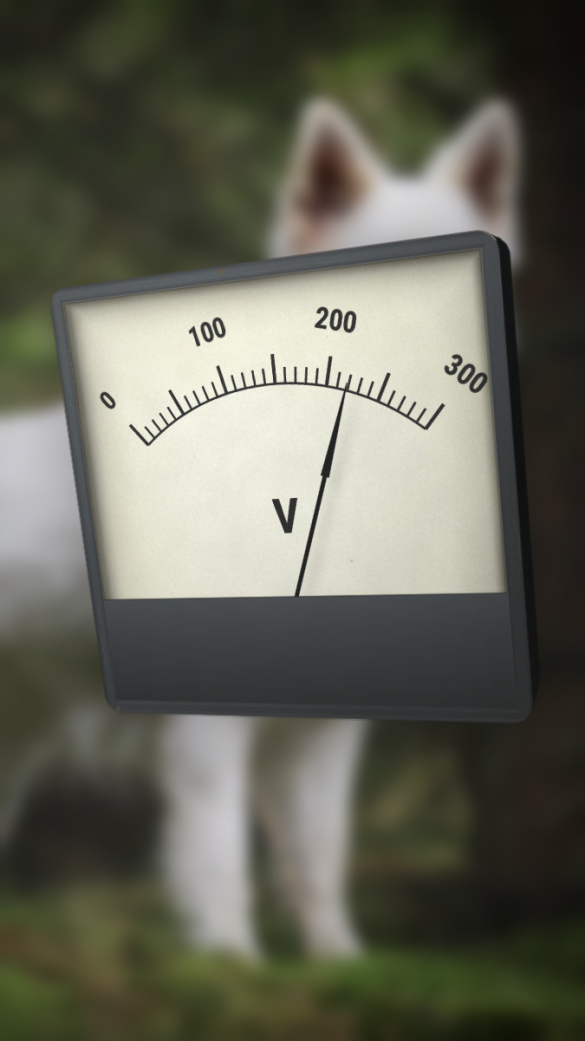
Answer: 220,V
